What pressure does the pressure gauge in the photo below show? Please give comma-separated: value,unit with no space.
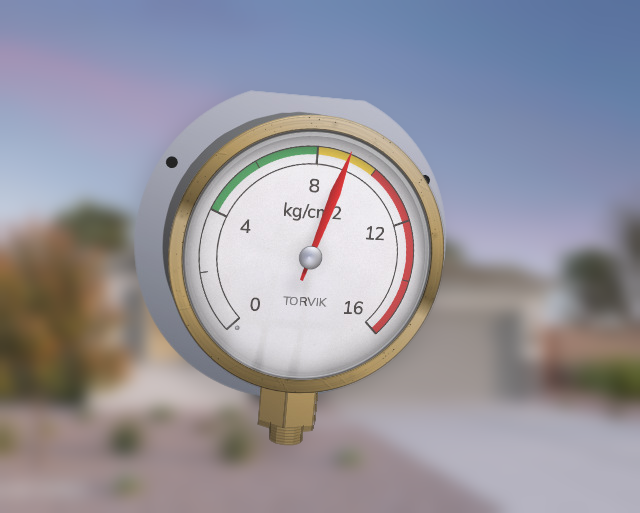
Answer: 9,kg/cm²
